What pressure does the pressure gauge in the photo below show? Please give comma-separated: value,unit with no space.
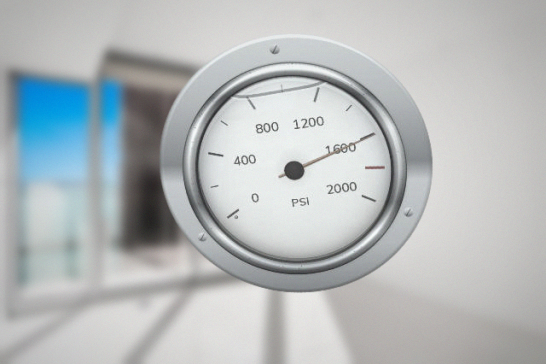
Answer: 1600,psi
